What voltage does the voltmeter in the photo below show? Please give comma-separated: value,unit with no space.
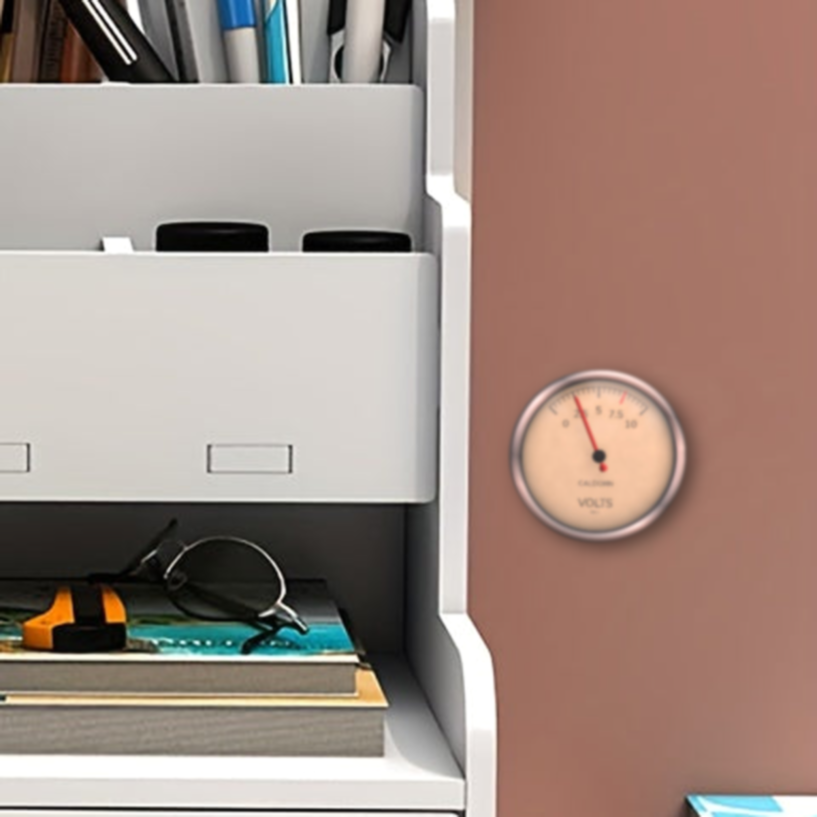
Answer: 2.5,V
